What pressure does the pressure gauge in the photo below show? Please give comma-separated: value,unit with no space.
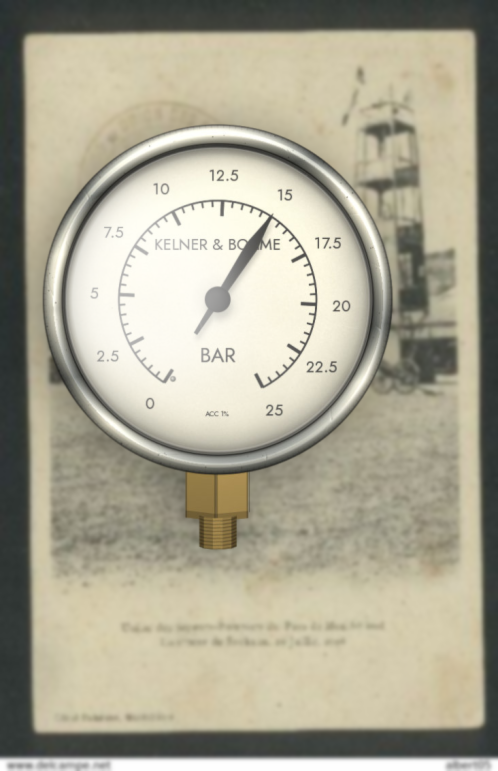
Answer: 15,bar
